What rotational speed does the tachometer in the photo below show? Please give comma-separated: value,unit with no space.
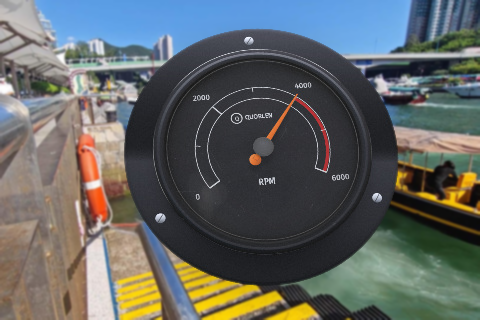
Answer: 4000,rpm
